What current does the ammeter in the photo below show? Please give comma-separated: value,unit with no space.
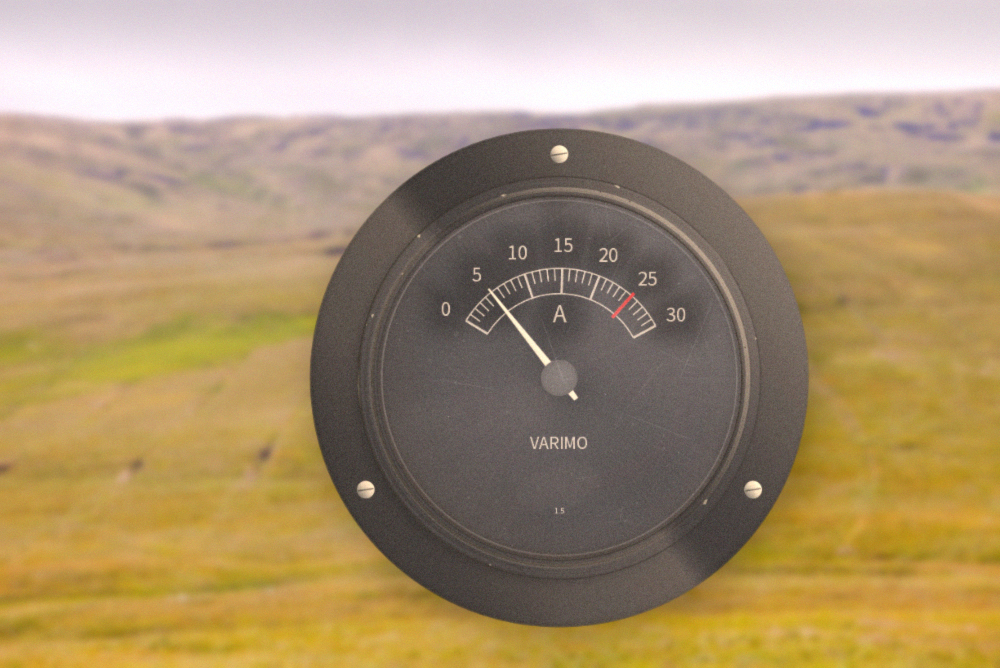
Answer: 5,A
